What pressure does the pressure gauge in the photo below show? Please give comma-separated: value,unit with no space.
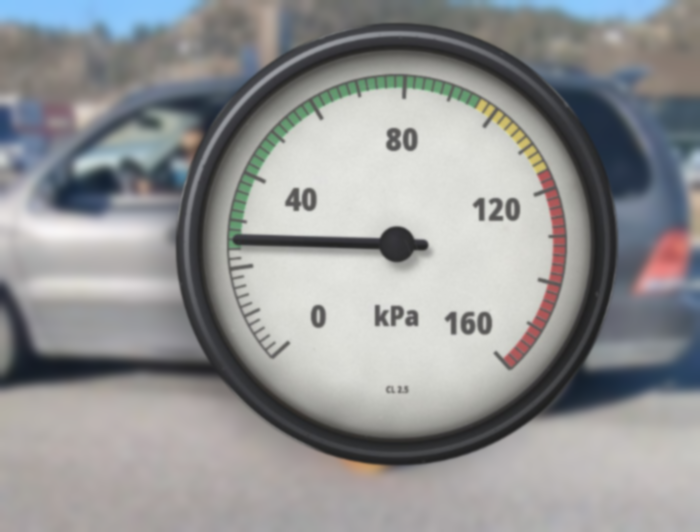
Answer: 26,kPa
